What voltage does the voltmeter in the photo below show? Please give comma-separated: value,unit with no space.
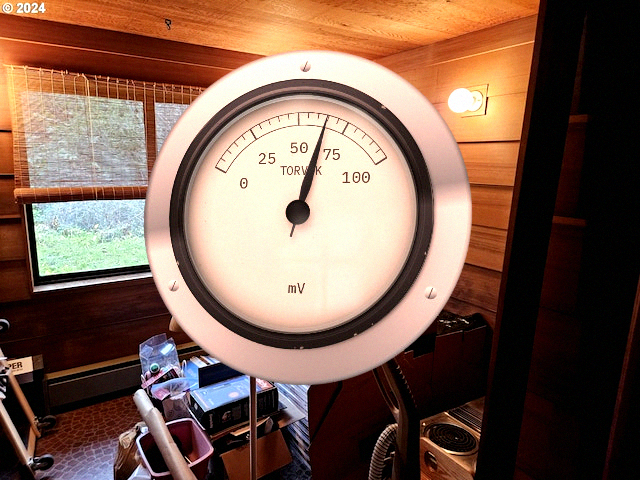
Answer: 65,mV
